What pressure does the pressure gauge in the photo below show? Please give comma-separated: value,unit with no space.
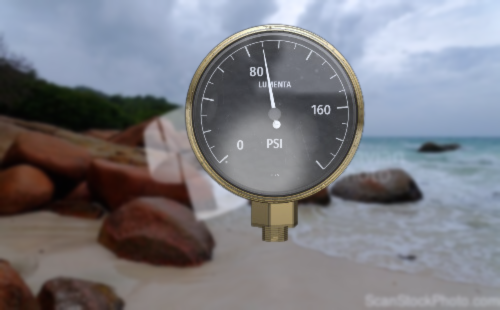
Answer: 90,psi
